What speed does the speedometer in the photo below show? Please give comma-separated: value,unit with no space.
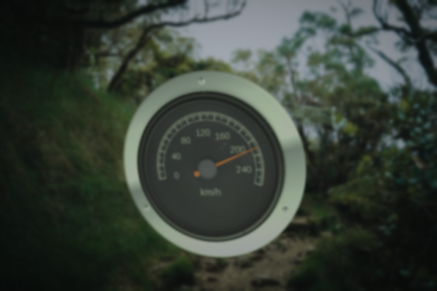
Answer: 210,km/h
